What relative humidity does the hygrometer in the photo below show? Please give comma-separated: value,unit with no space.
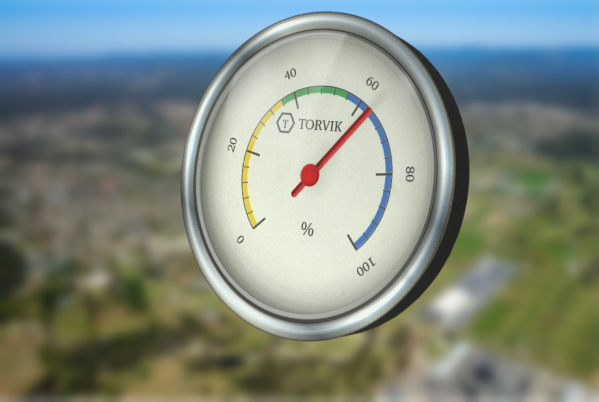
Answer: 64,%
